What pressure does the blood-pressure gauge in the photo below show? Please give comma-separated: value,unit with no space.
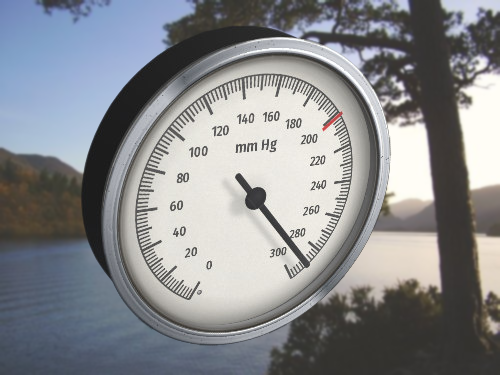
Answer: 290,mmHg
